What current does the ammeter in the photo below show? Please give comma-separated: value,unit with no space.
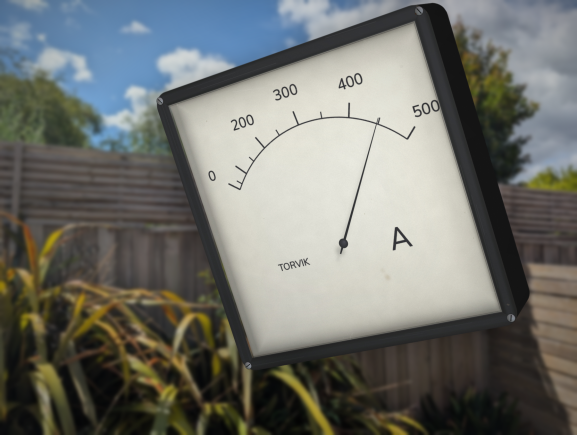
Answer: 450,A
